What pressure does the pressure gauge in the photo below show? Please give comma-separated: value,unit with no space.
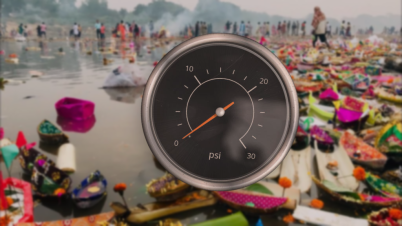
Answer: 0,psi
